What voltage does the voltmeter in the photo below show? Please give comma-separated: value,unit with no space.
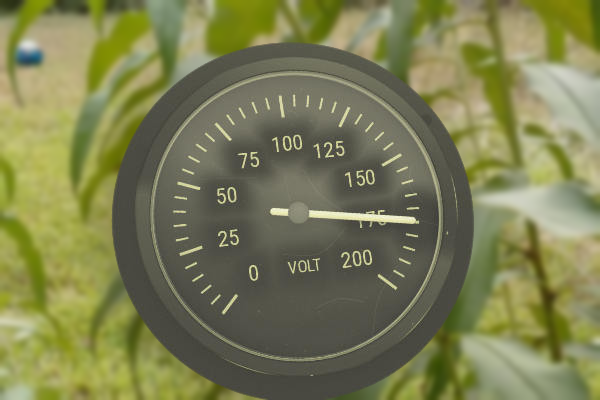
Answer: 175,V
